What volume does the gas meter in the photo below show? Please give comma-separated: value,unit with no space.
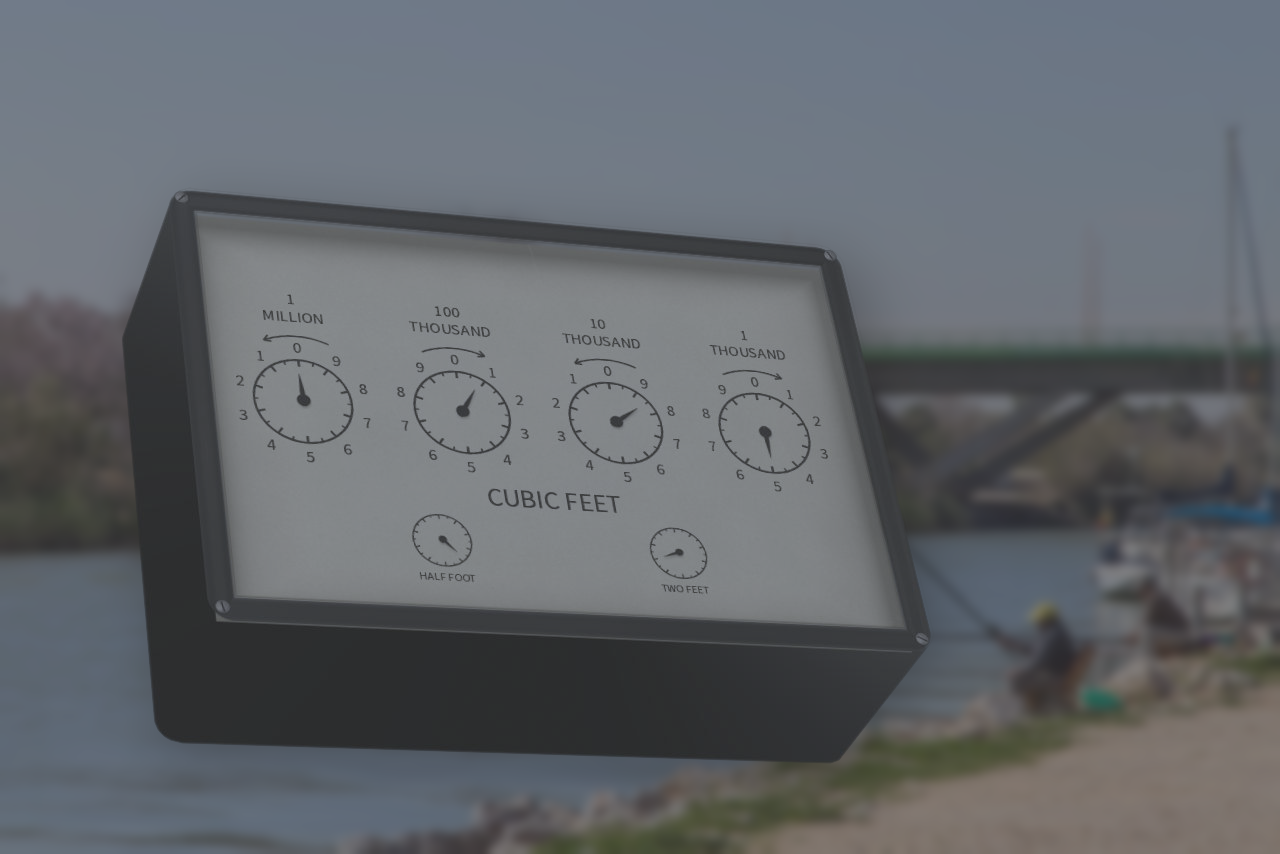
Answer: 8500,ft³
